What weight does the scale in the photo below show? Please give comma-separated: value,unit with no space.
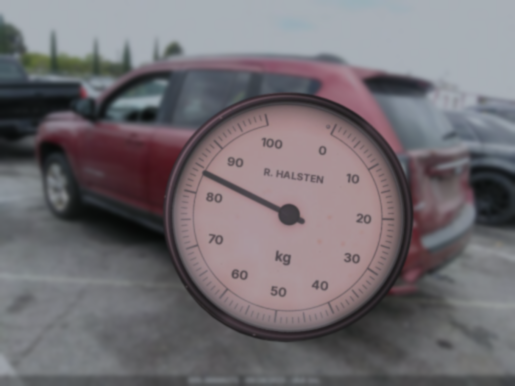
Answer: 84,kg
